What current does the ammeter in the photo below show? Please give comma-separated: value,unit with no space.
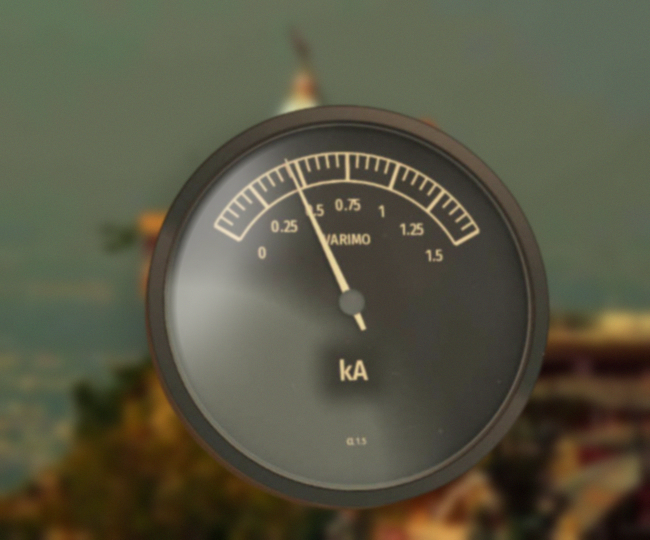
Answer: 0.45,kA
